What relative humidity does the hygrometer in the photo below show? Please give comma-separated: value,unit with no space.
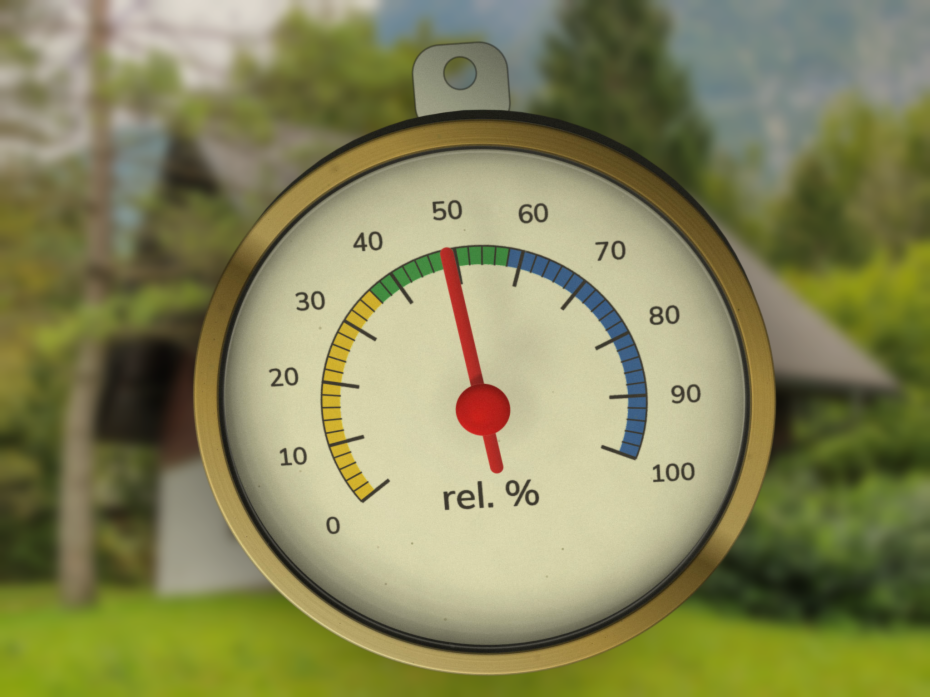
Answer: 49,%
